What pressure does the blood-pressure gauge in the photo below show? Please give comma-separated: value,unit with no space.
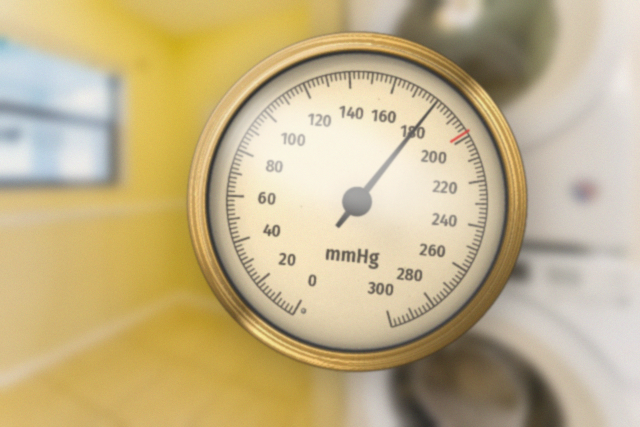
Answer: 180,mmHg
